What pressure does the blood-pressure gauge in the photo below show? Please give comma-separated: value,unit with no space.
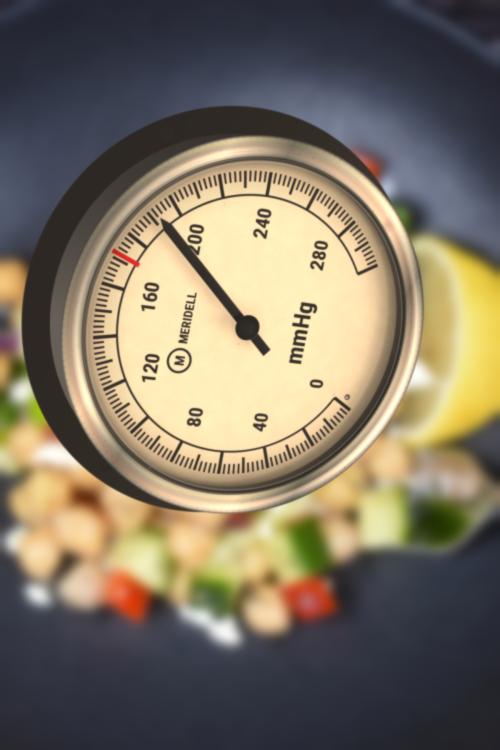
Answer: 192,mmHg
